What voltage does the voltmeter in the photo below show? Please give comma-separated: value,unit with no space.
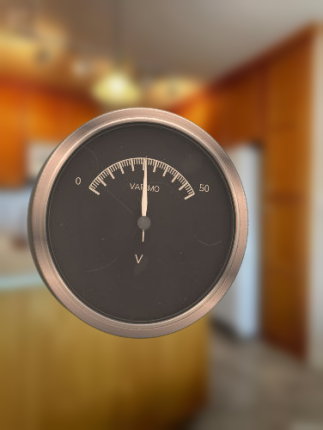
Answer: 25,V
